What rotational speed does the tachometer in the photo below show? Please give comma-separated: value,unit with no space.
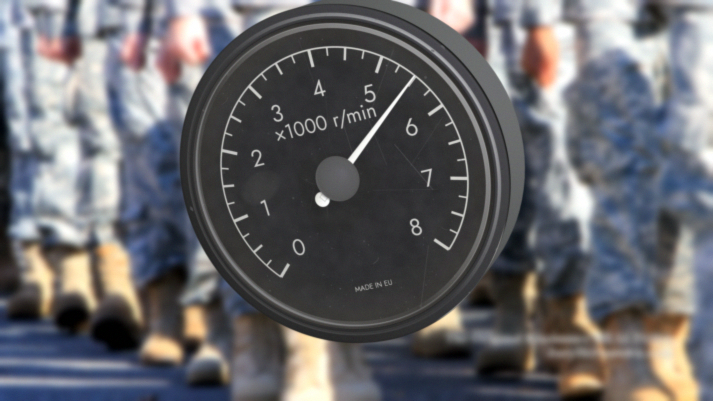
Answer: 5500,rpm
